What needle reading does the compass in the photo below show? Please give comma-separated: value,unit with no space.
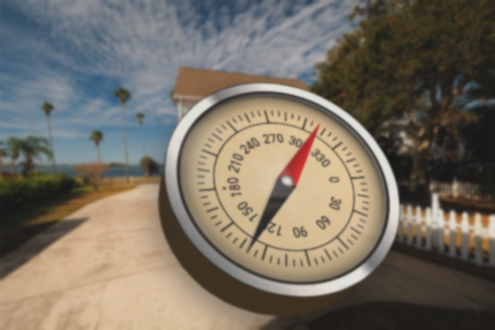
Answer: 310,°
